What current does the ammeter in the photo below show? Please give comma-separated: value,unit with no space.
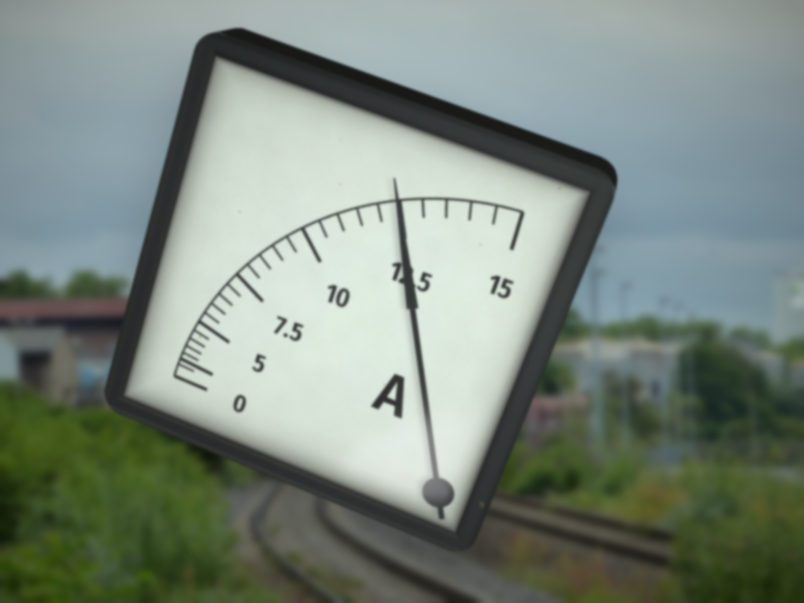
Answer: 12.5,A
